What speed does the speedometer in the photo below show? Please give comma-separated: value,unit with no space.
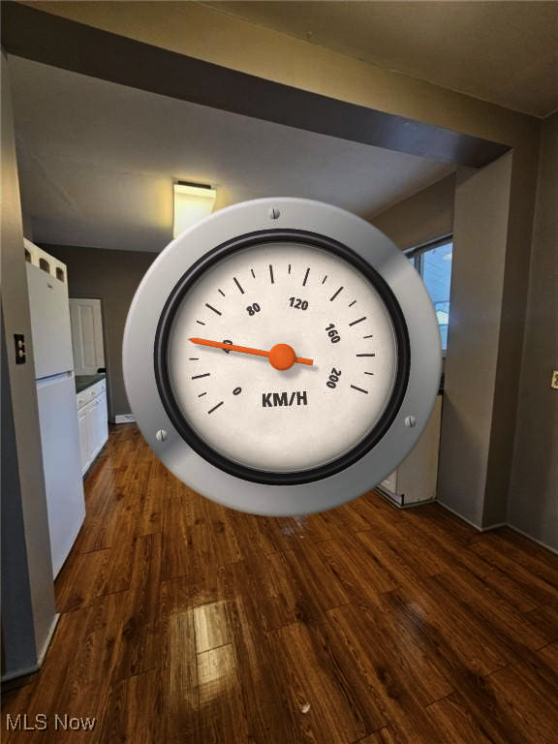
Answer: 40,km/h
